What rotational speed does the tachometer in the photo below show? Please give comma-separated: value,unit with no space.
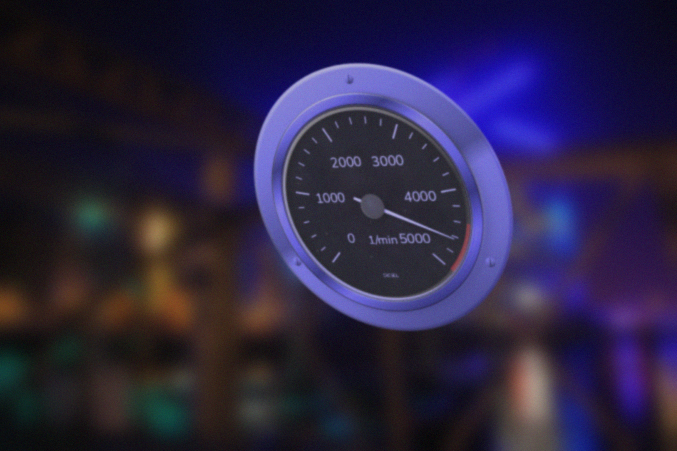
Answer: 4600,rpm
